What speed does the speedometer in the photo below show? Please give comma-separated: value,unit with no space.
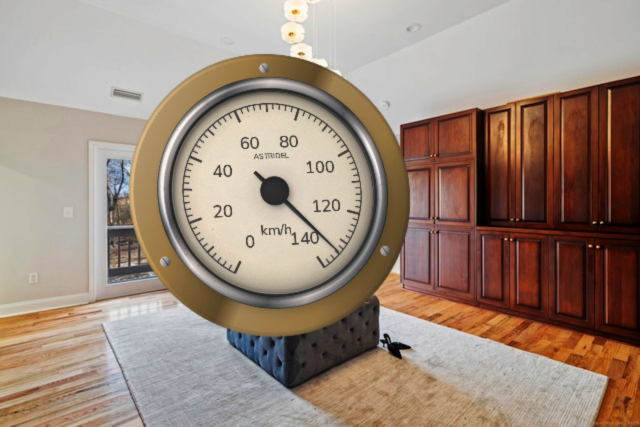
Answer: 134,km/h
